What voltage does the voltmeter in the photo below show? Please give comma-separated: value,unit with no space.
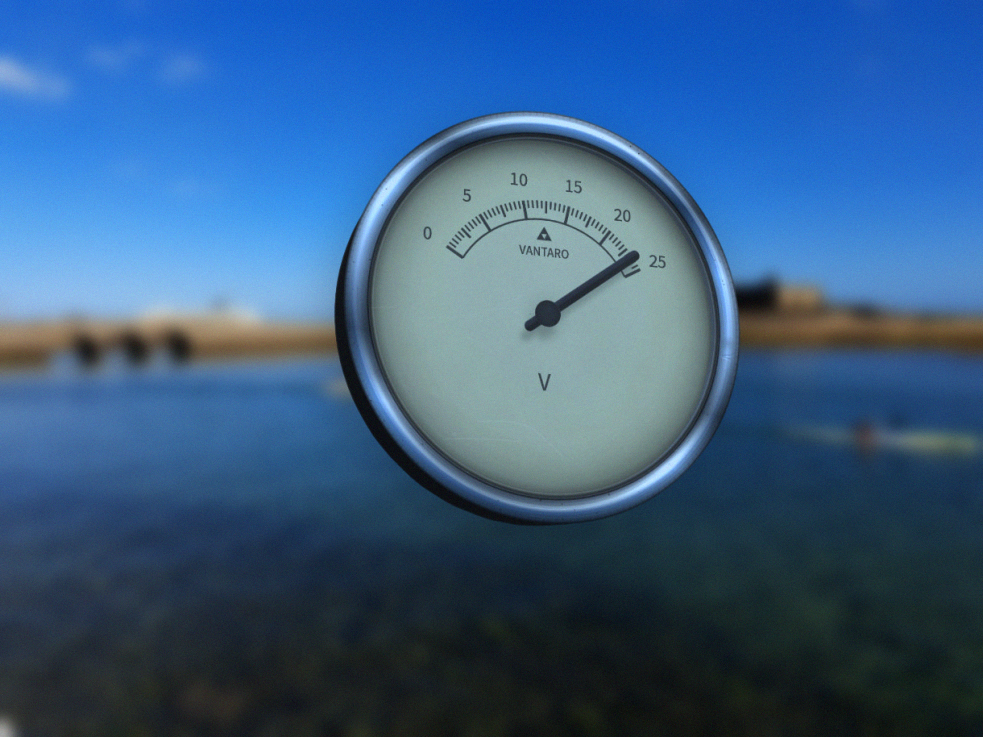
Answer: 23.5,V
